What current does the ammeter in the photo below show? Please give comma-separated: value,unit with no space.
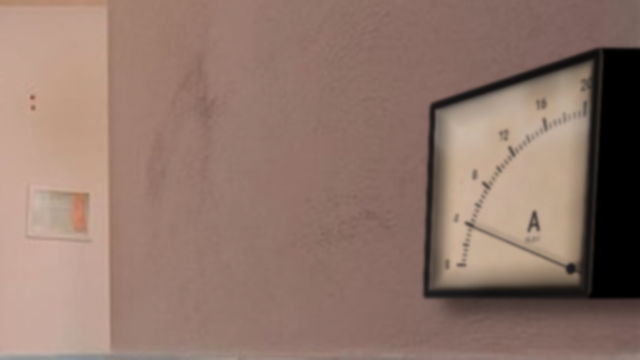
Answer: 4,A
